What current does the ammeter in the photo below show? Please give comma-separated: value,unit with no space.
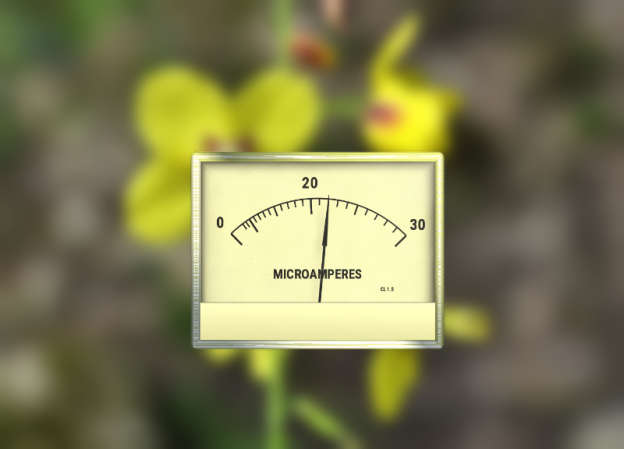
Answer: 22,µA
